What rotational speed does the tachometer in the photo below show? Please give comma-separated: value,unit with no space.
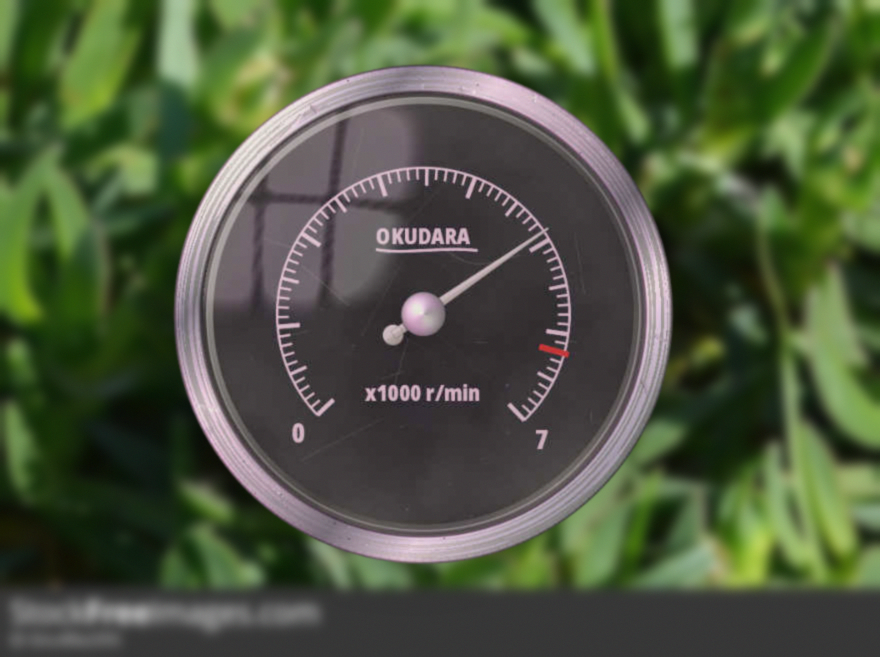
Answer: 4900,rpm
